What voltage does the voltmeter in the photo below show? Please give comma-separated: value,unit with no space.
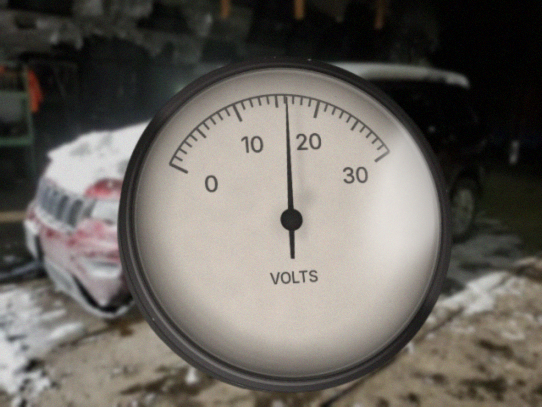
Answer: 16,V
